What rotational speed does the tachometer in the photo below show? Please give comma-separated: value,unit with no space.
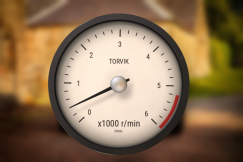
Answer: 400,rpm
